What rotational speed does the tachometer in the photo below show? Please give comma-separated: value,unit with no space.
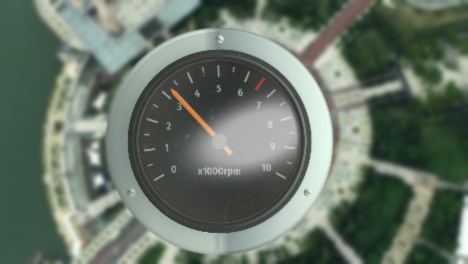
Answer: 3250,rpm
